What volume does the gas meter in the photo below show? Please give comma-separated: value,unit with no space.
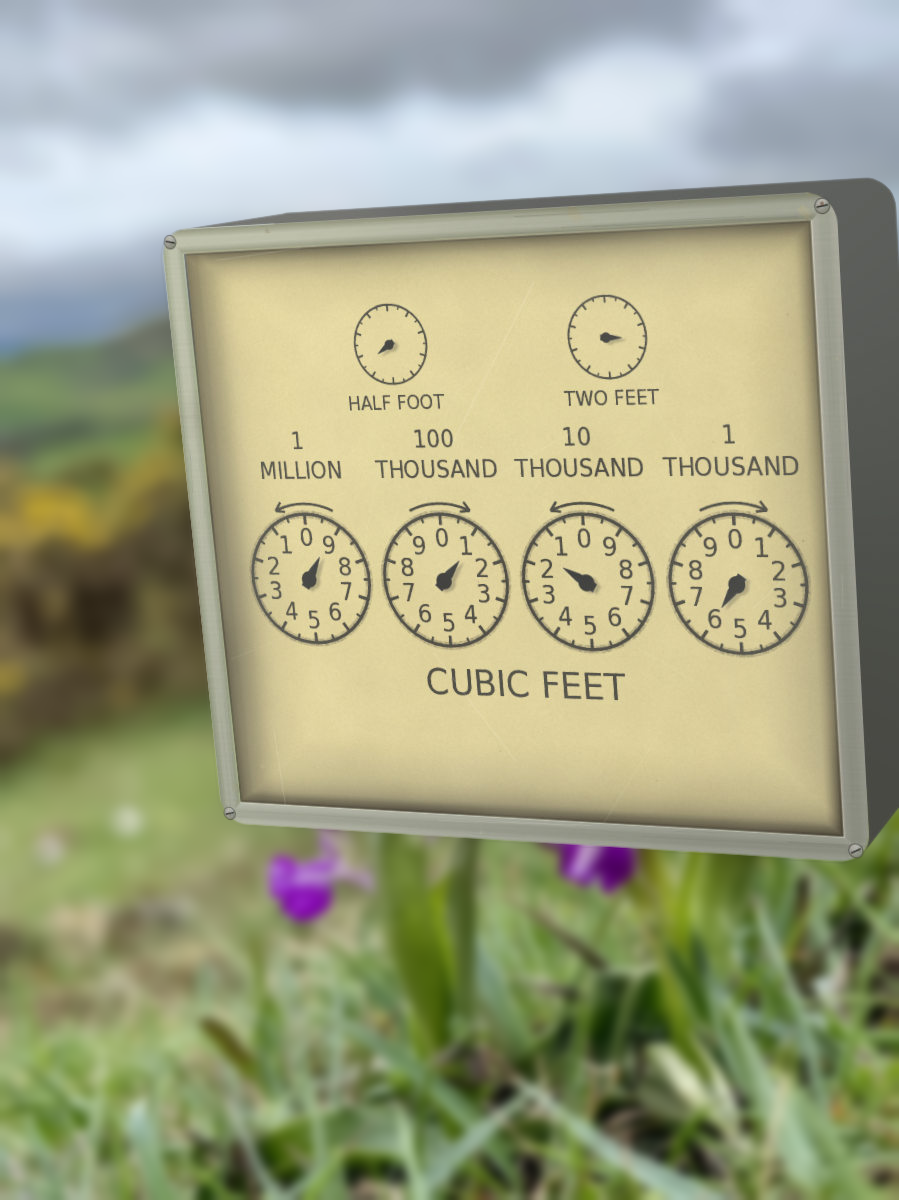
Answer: 911600,ft³
